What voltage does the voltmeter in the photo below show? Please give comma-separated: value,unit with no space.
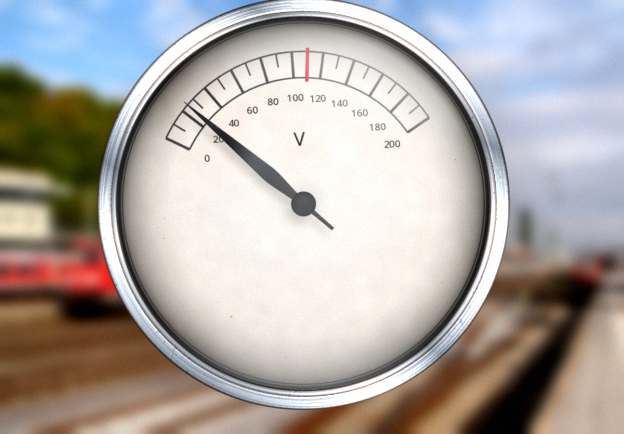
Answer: 25,V
